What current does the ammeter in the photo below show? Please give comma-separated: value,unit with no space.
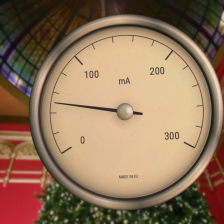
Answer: 50,mA
